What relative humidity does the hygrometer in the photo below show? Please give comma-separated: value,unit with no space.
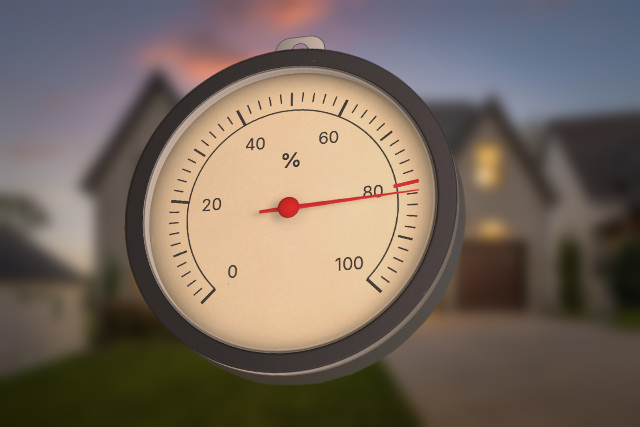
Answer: 82,%
